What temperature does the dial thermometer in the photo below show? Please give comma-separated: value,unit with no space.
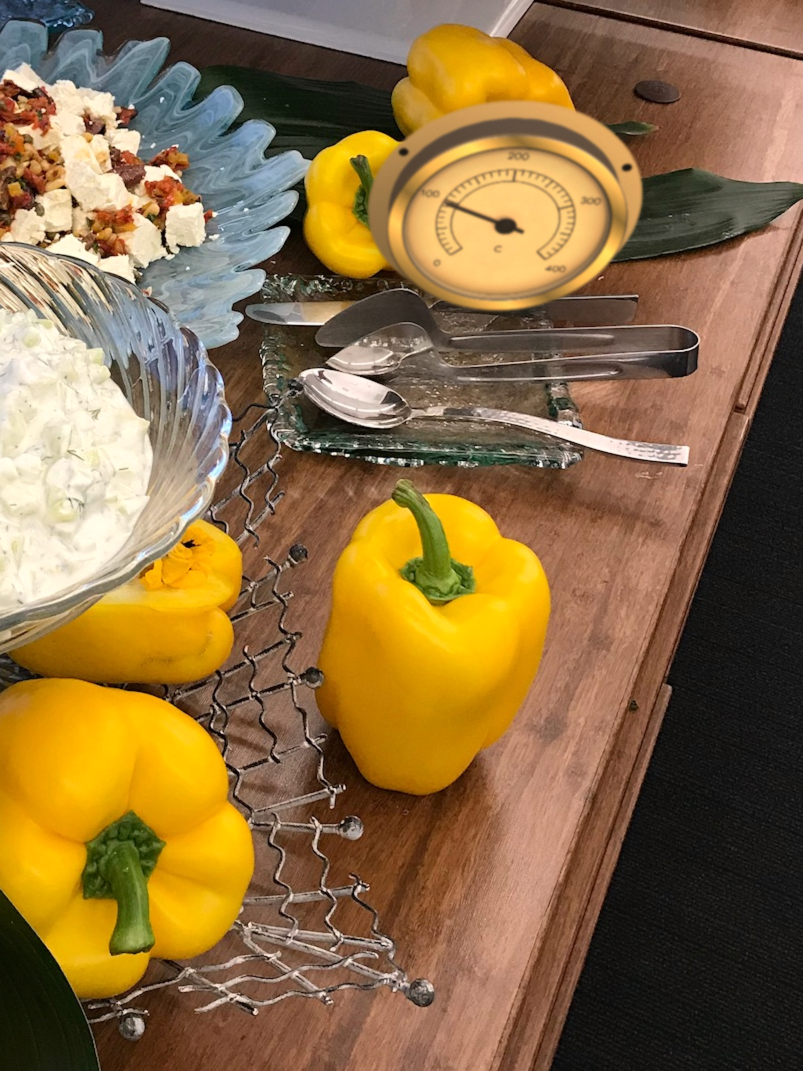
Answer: 100,°C
